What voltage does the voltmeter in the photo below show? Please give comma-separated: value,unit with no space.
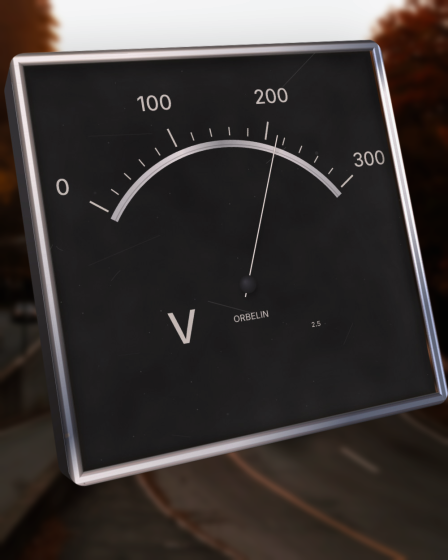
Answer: 210,V
